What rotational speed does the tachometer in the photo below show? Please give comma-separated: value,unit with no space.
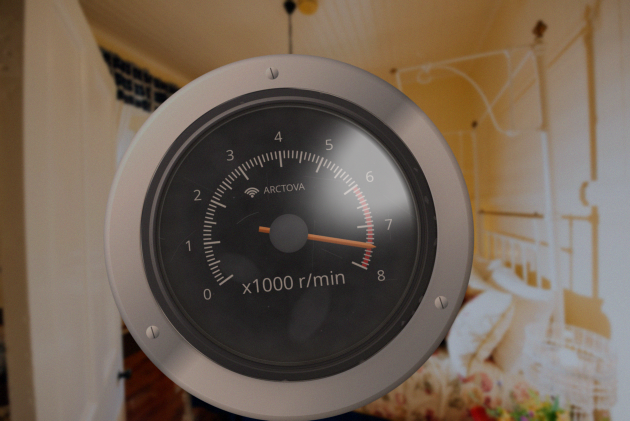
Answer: 7500,rpm
